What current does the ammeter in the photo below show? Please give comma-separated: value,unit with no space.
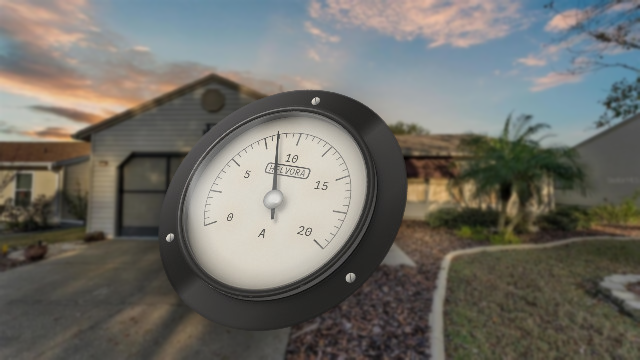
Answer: 8.5,A
